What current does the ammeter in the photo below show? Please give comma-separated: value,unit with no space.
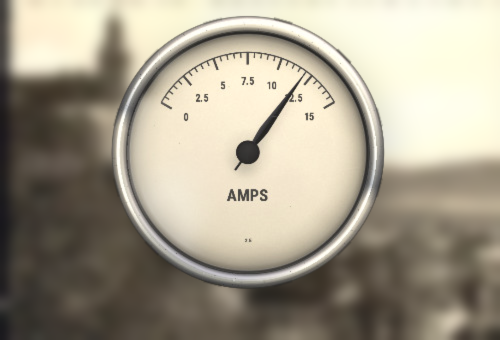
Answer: 12,A
